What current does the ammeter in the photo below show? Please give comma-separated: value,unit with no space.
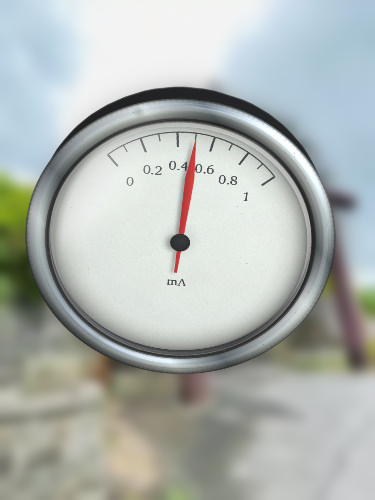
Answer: 0.5,mA
